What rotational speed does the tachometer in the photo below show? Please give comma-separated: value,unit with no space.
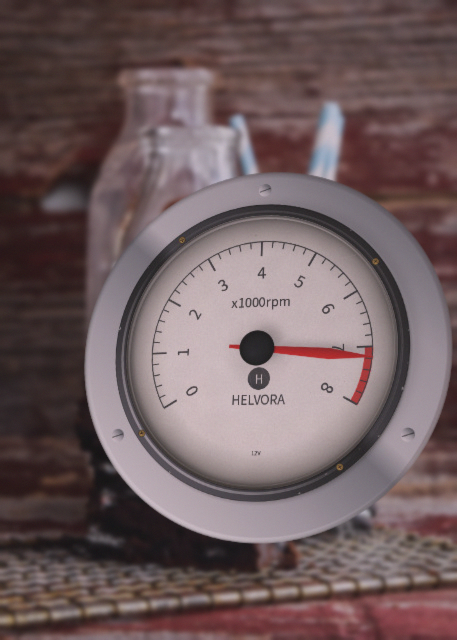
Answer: 7200,rpm
